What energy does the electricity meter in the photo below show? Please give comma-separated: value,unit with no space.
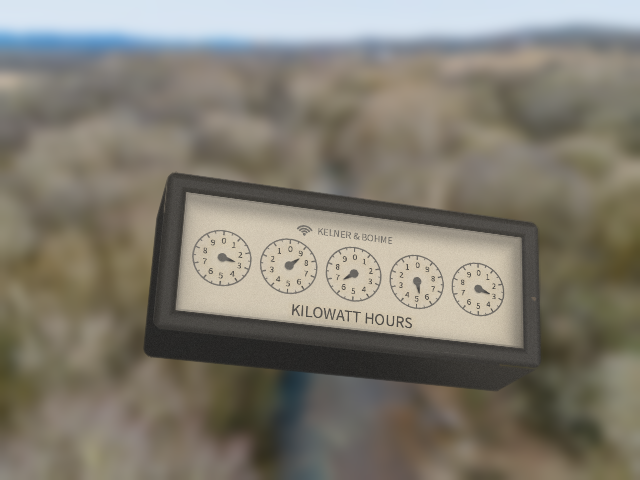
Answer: 28653,kWh
